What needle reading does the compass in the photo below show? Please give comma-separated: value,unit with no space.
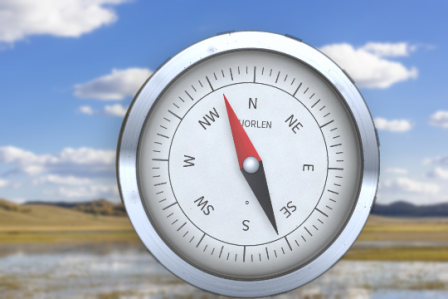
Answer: 335,°
